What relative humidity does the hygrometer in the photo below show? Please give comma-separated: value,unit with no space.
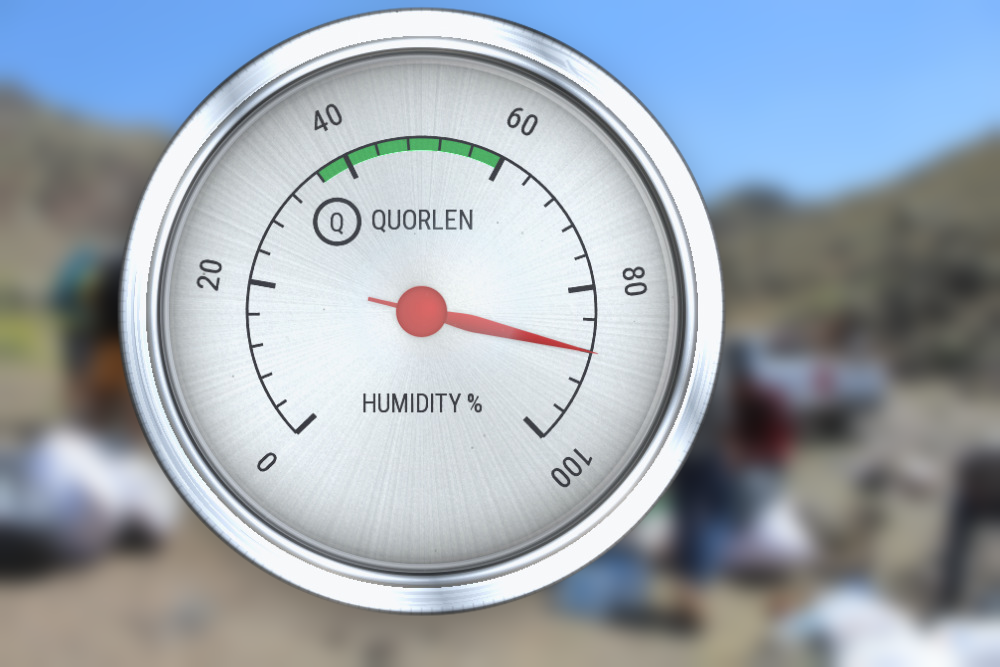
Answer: 88,%
